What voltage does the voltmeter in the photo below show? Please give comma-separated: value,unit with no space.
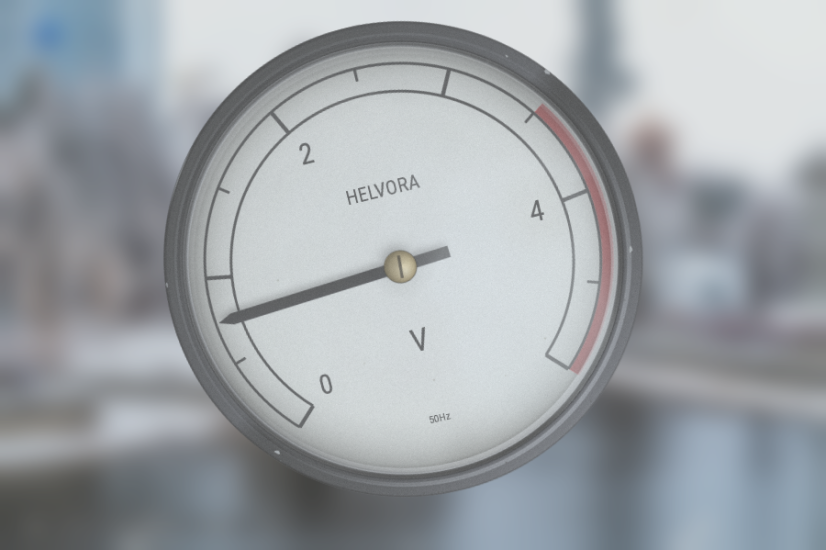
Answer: 0.75,V
